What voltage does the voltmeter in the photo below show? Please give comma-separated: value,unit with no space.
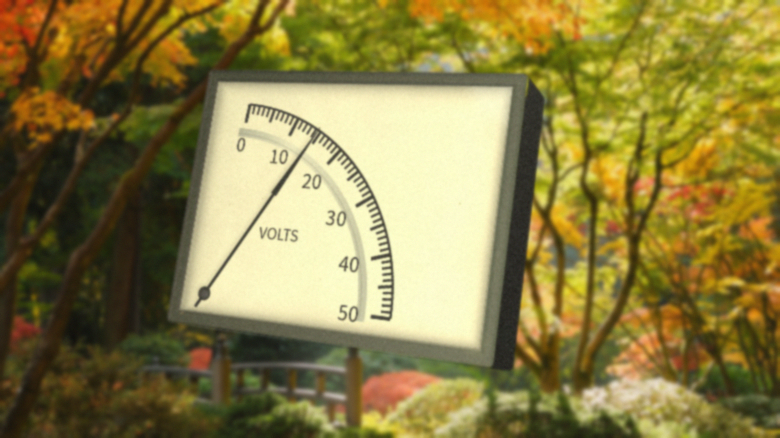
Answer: 15,V
